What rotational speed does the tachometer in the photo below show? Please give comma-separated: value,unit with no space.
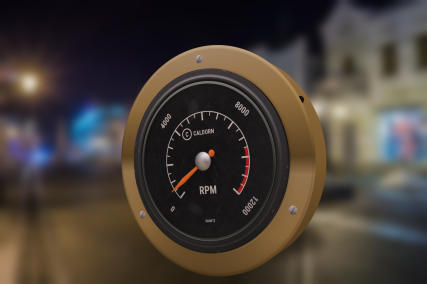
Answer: 500,rpm
